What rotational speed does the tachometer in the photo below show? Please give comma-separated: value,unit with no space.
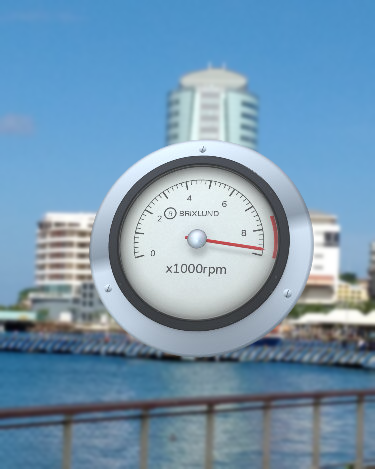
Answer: 8800,rpm
